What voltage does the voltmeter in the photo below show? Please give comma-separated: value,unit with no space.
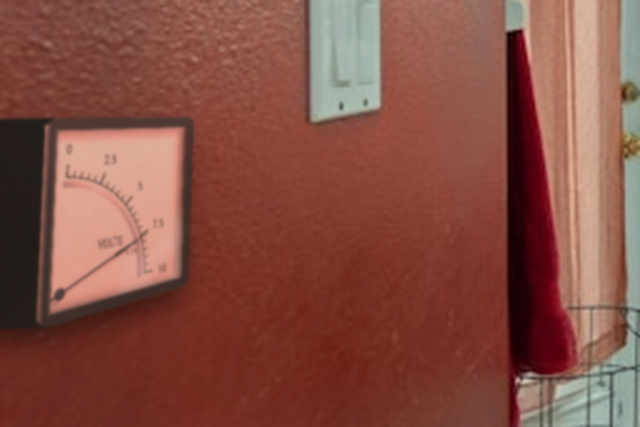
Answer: 7.5,V
